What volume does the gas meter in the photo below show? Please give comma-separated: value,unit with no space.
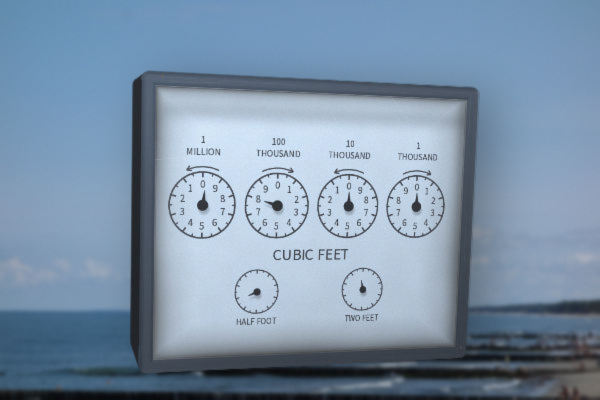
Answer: 980000,ft³
